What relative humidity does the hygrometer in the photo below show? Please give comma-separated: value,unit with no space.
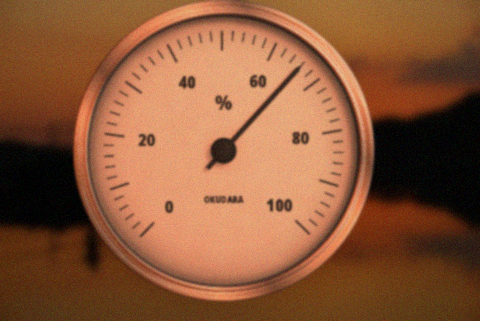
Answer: 66,%
